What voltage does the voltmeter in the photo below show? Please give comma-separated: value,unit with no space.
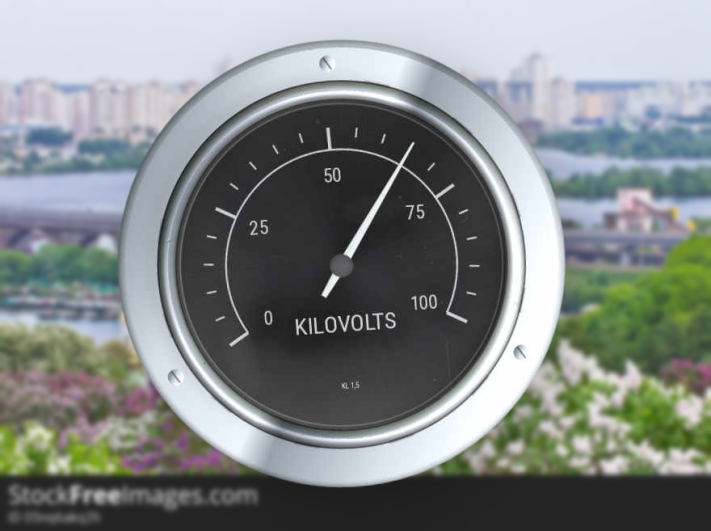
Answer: 65,kV
